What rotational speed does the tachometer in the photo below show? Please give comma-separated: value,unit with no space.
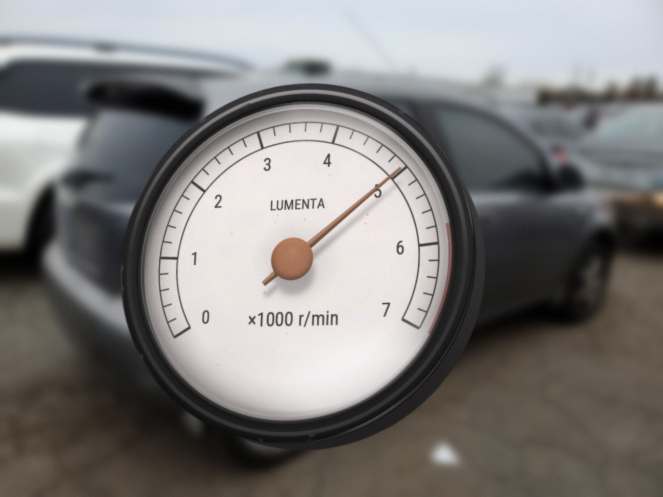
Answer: 5000,rpm
